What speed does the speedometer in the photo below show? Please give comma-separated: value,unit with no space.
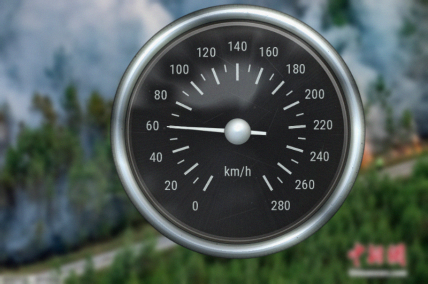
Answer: 60,km/h
